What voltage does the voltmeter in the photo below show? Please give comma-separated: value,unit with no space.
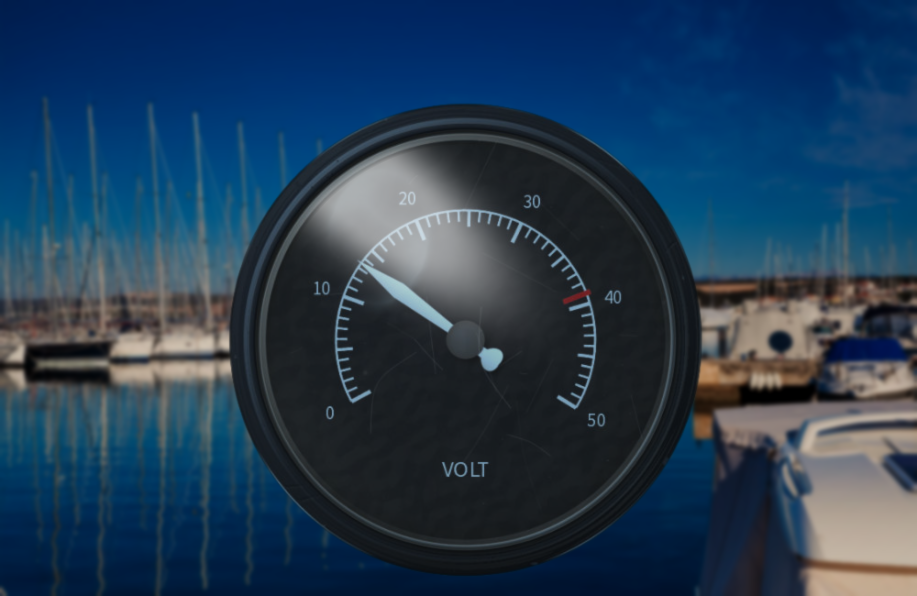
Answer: 13.5,V
